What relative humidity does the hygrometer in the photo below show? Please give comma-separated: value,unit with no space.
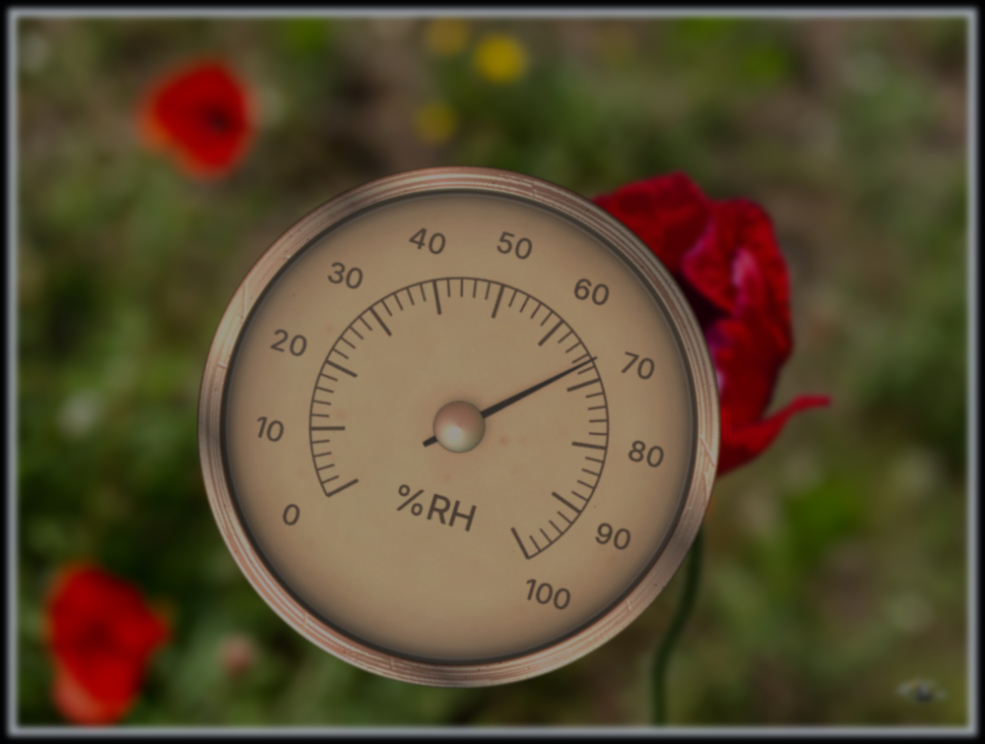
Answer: 67,%
